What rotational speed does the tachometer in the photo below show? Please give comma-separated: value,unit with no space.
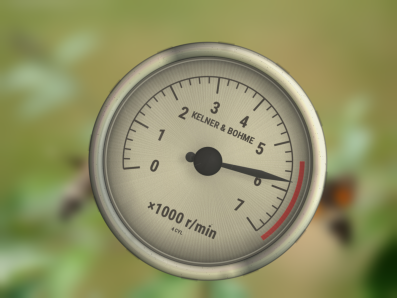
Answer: 5800,rpm
